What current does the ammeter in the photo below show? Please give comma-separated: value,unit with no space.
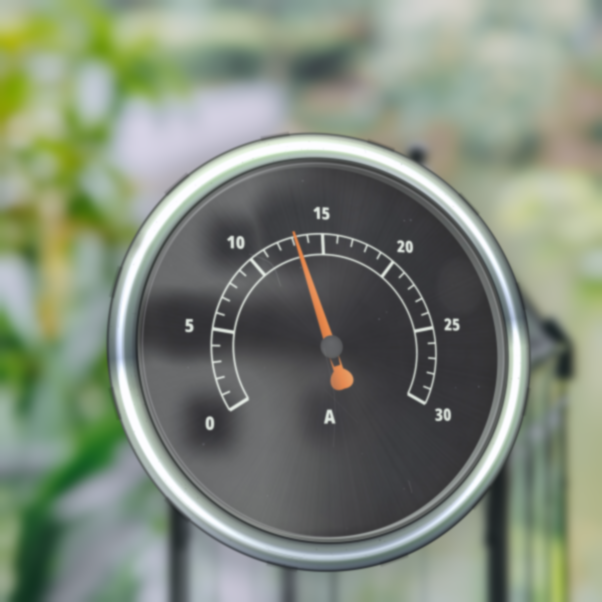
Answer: 13,A
